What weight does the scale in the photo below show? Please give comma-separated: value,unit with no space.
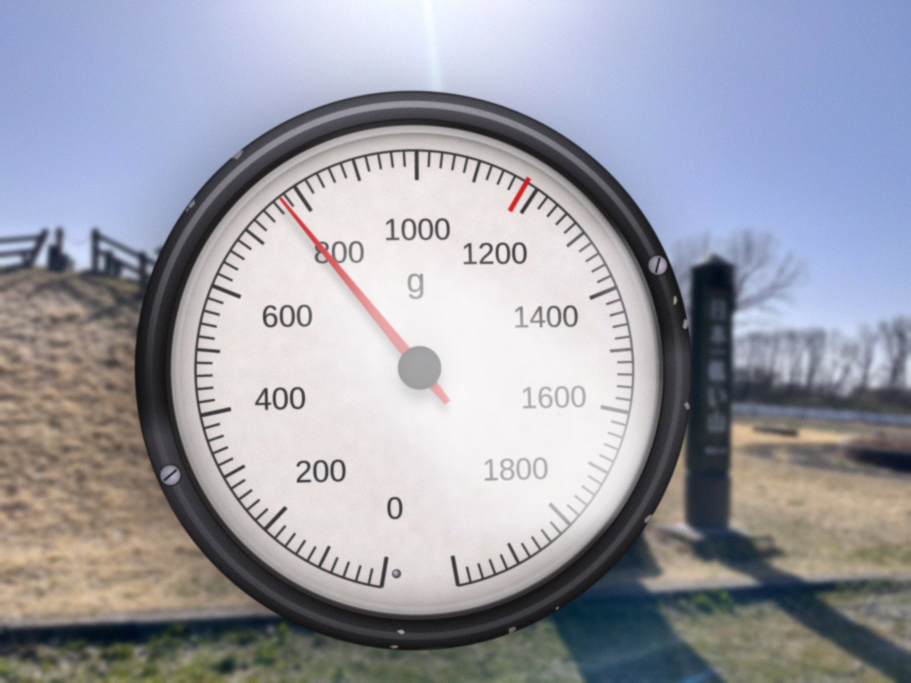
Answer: 770,g
